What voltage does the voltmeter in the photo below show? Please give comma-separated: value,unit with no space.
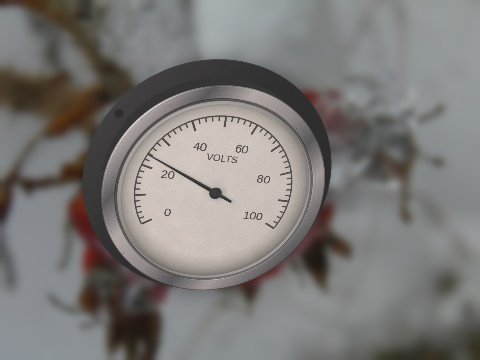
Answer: 24,V
